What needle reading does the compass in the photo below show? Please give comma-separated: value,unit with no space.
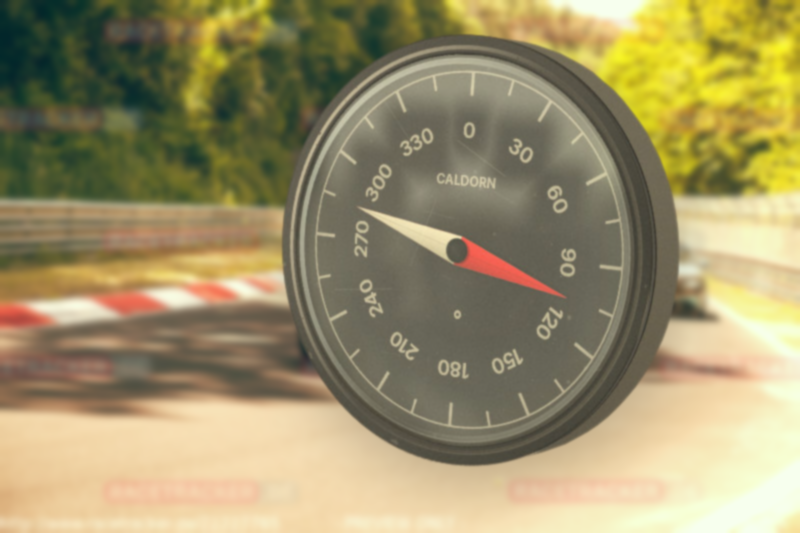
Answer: 105,°
